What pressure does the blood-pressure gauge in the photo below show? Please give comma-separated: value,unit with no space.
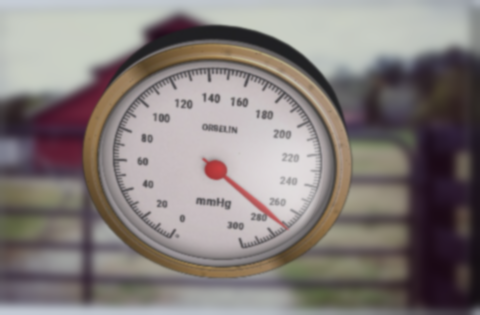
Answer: 270,mmHg
